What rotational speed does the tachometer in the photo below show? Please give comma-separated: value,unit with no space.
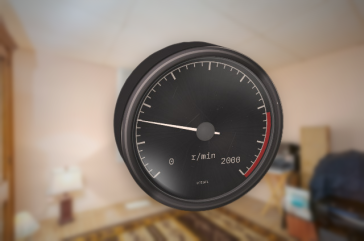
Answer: 400,rpm
